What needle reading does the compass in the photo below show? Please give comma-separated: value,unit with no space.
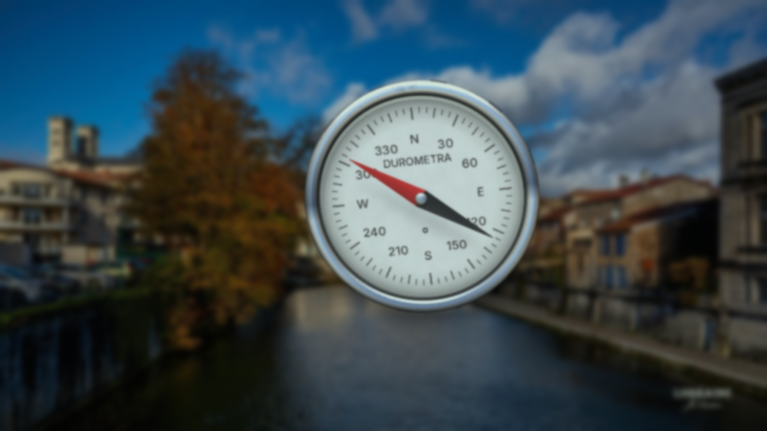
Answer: 305,°
